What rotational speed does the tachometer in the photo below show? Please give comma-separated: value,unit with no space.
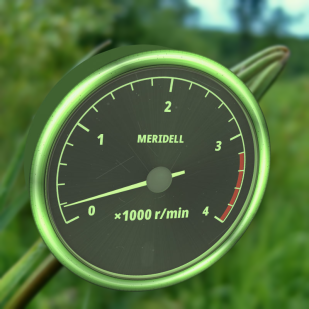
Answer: 200,rpm
